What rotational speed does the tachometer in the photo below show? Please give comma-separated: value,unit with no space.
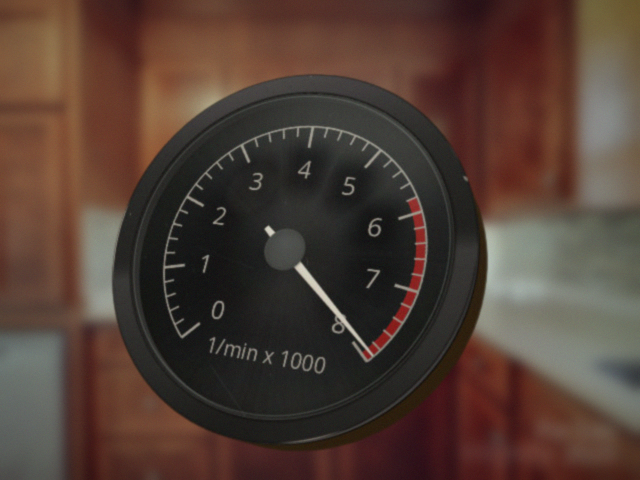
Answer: 7900,rpm
